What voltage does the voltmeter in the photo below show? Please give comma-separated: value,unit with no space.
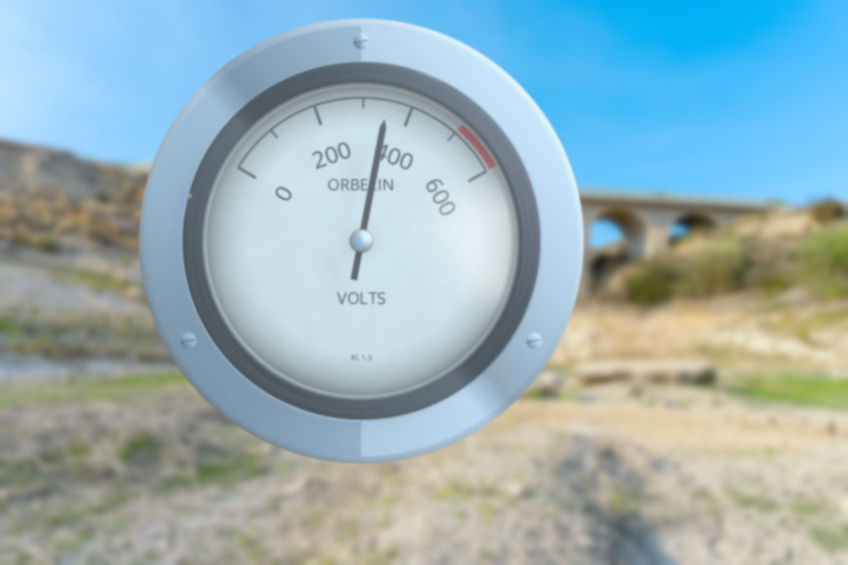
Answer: 350,V
